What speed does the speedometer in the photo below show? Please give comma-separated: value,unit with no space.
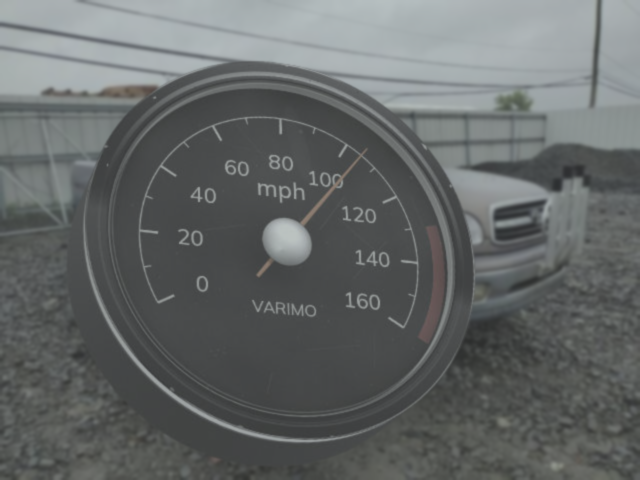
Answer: 105,mph
